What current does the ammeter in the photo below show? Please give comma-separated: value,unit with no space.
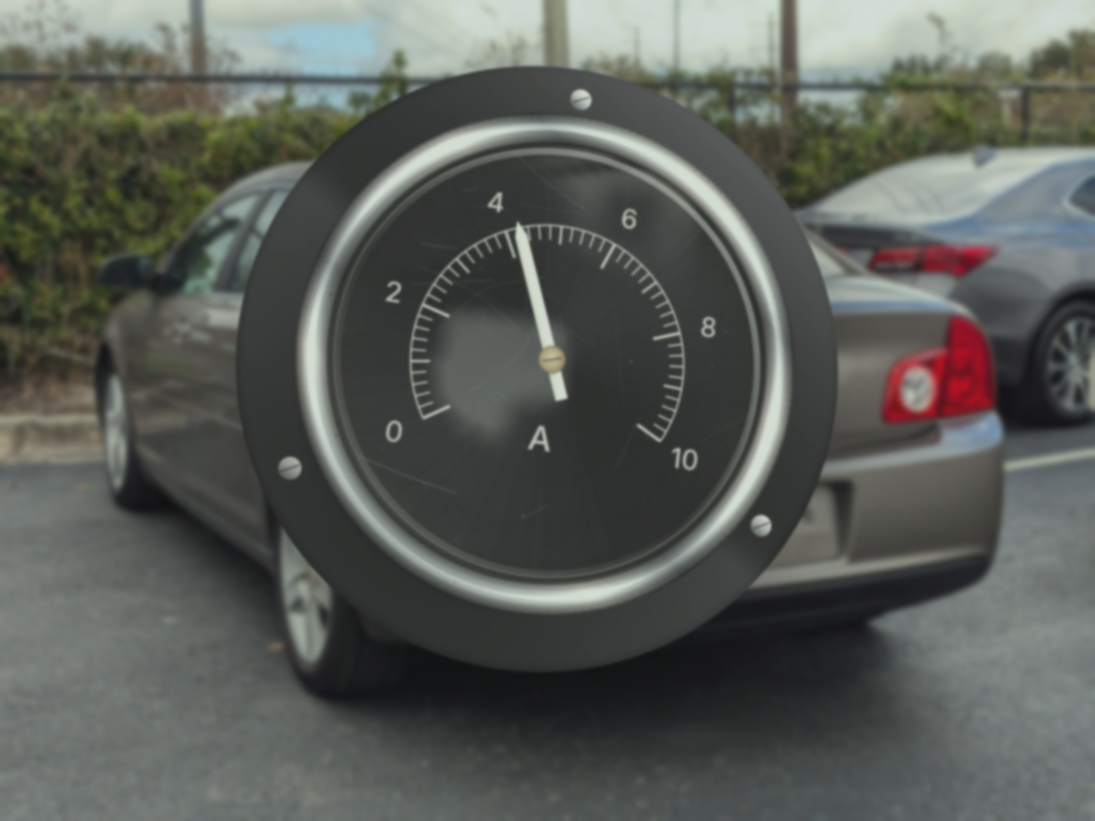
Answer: 4.2,A
